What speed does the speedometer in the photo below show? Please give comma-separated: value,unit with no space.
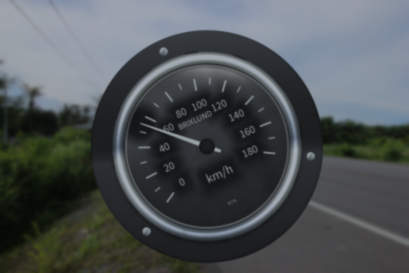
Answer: 55,km/h
